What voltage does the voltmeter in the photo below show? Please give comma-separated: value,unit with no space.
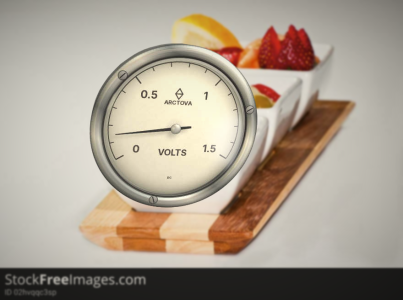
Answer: 0.15,V
